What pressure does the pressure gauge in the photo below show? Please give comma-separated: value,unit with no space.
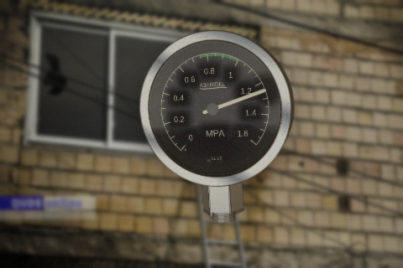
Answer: 1.25,MPa
